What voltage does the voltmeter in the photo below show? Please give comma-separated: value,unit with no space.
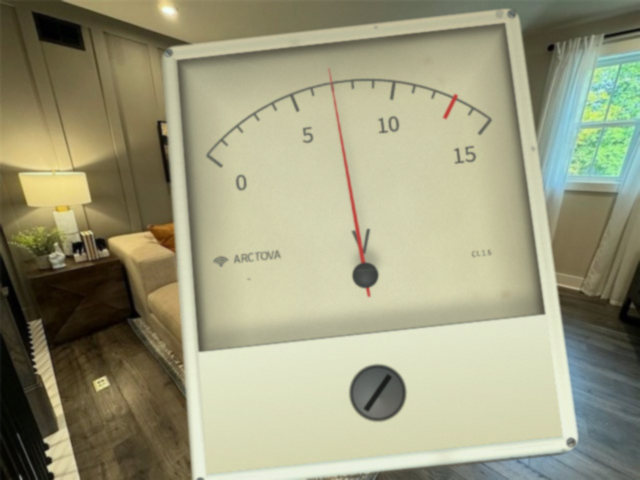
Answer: 7,V
